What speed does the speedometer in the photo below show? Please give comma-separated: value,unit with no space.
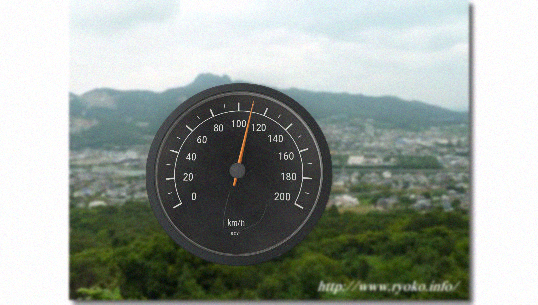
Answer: 110,km/h
